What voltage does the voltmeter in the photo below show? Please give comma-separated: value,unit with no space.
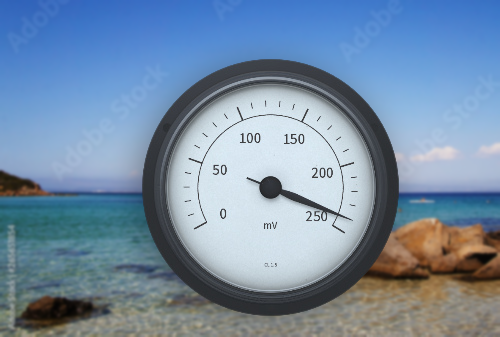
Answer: 240,mV
